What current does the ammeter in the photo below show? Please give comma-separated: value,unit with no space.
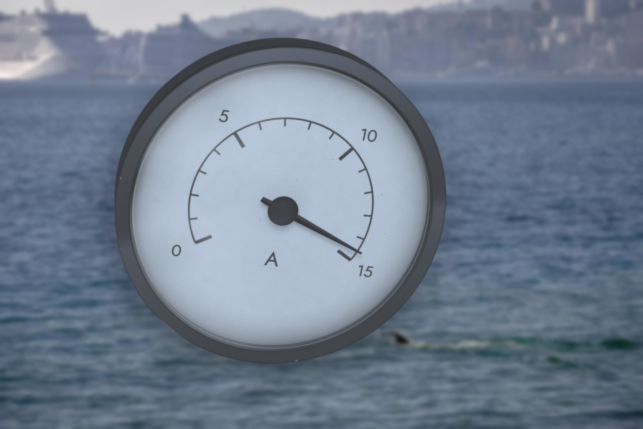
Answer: 14.5,A
